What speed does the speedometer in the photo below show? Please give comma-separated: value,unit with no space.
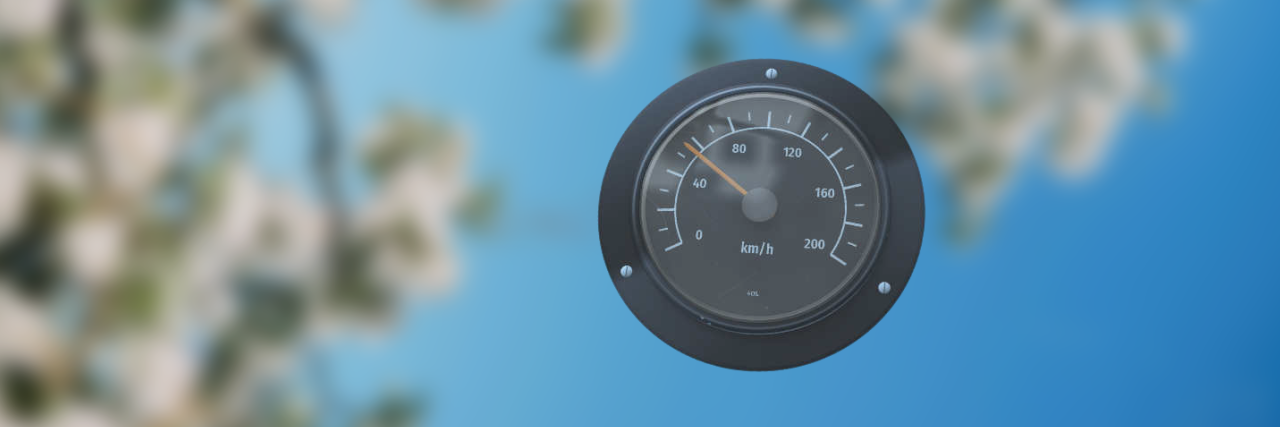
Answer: 55,km/h
